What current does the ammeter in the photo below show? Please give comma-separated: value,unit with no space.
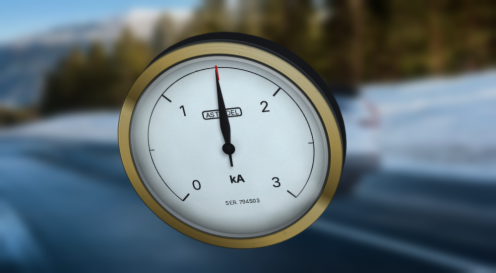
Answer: 1.5,kA
